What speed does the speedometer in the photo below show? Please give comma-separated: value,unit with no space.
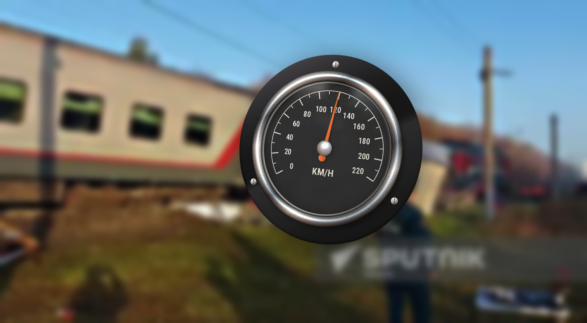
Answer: 120,km/h
